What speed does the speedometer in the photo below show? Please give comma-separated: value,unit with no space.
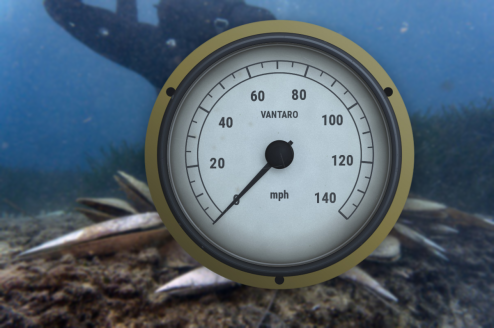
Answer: 0,mph
